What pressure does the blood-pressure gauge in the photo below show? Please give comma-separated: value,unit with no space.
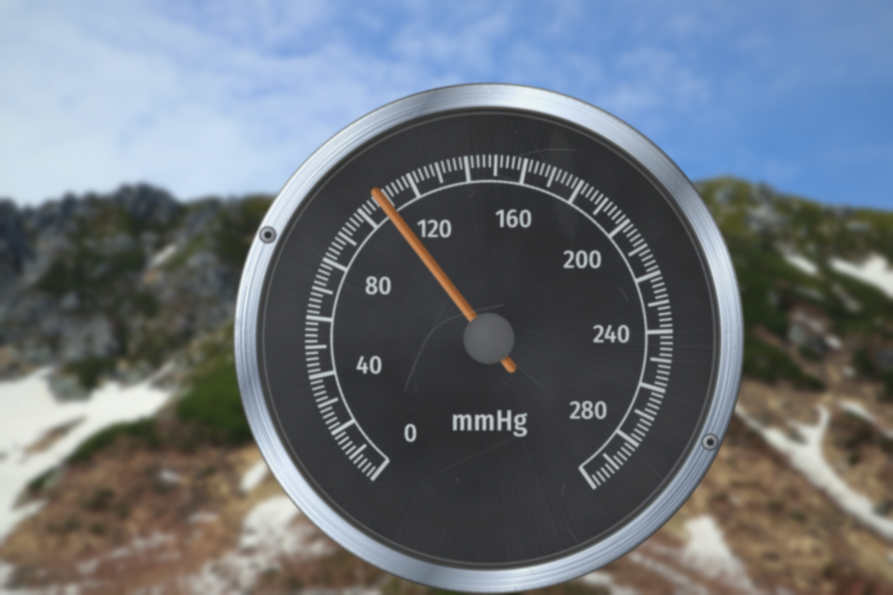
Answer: 108,mmHg
